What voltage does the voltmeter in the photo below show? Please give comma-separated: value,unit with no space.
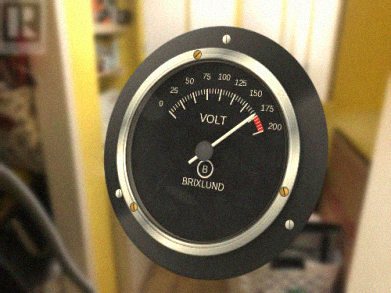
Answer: 175,V
